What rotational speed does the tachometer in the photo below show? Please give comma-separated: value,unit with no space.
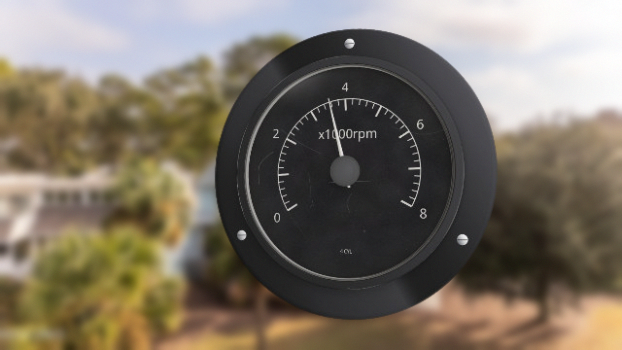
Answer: 3600,rpm
